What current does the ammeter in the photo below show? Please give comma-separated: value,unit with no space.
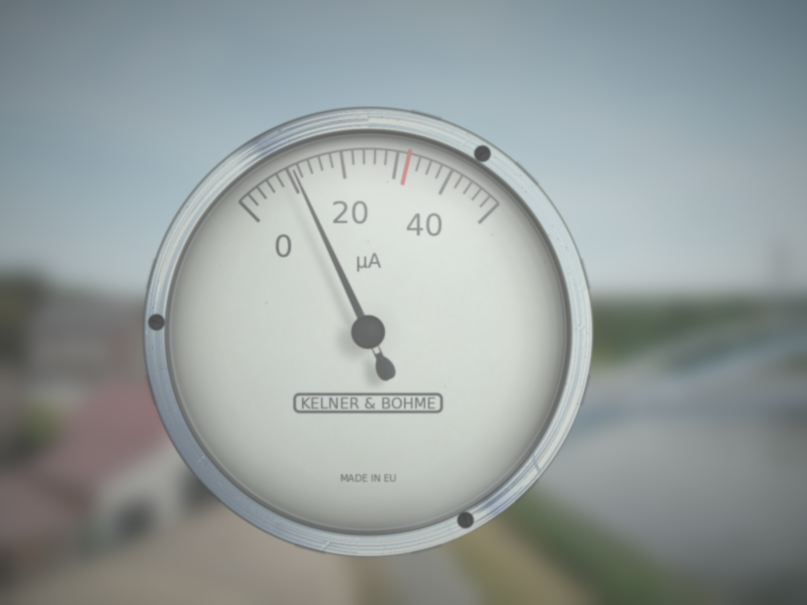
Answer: 11,µA
